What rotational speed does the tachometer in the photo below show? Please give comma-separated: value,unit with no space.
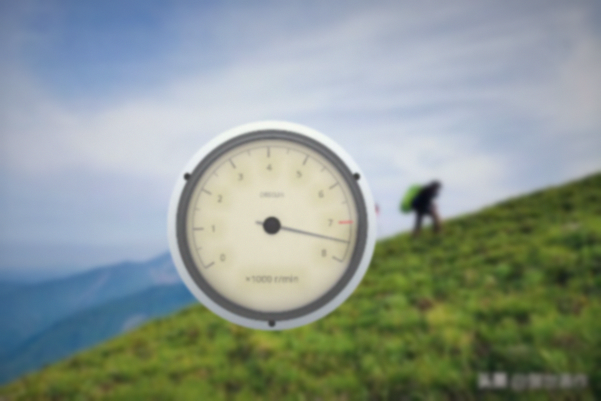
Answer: 7500,rpm
